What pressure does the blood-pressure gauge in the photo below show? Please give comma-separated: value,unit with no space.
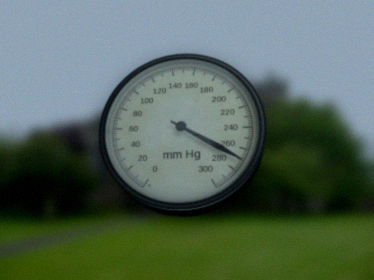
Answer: 270,mmHg
